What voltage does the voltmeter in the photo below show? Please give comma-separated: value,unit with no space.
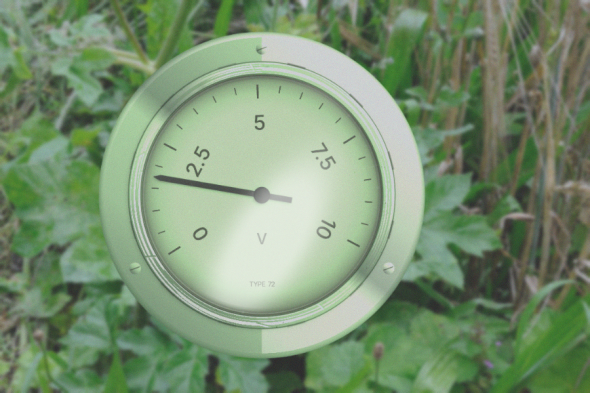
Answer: 1.75,V
